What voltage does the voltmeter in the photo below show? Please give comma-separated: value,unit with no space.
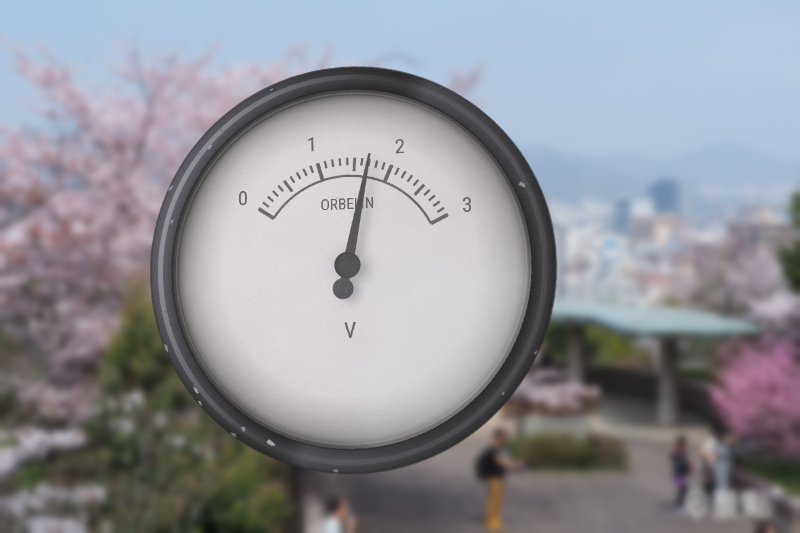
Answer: 1.7,V
